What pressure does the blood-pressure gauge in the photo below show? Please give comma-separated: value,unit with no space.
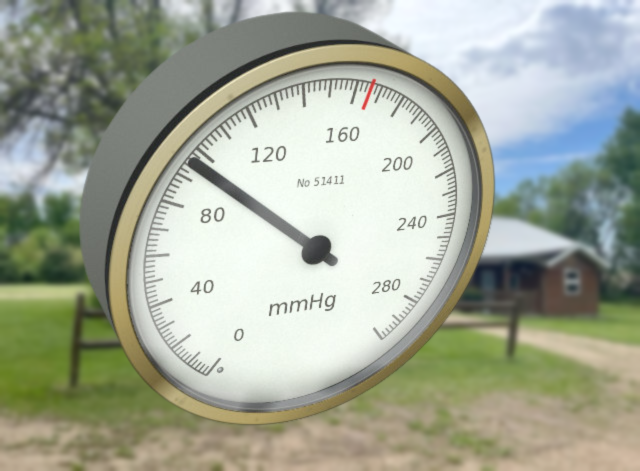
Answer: 96,mmHg
